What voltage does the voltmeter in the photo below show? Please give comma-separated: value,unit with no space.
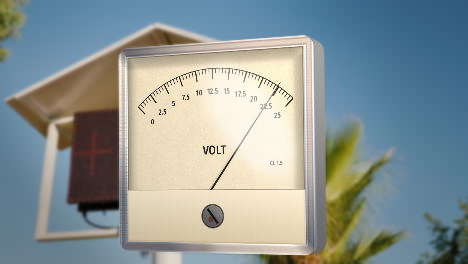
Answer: 22.5,V
